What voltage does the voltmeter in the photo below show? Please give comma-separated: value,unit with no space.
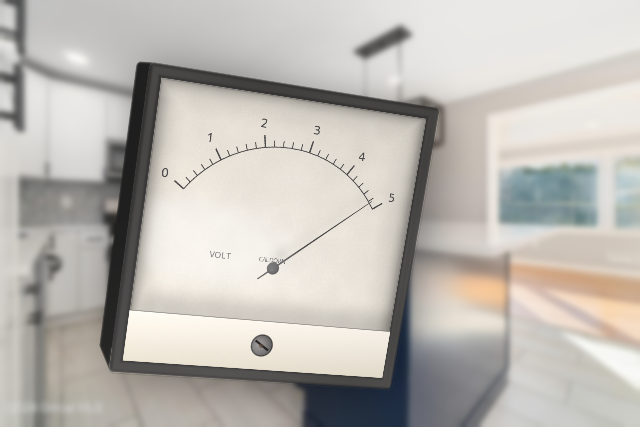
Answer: 4.8,V
